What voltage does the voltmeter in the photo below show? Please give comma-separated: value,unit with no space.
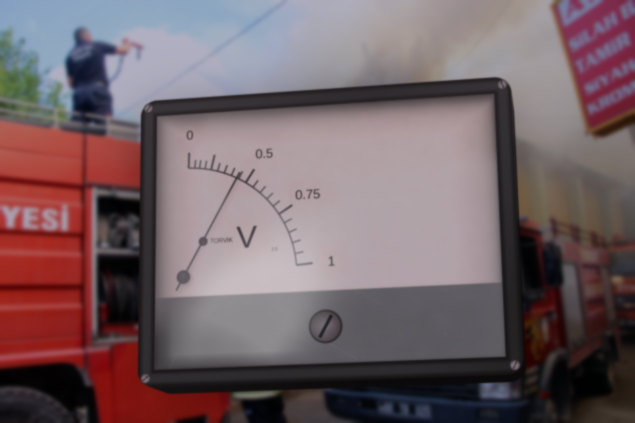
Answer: 0.45,V
